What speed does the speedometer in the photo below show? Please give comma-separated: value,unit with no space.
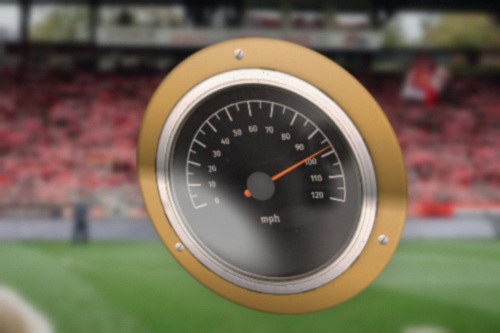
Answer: 97.5,mph
